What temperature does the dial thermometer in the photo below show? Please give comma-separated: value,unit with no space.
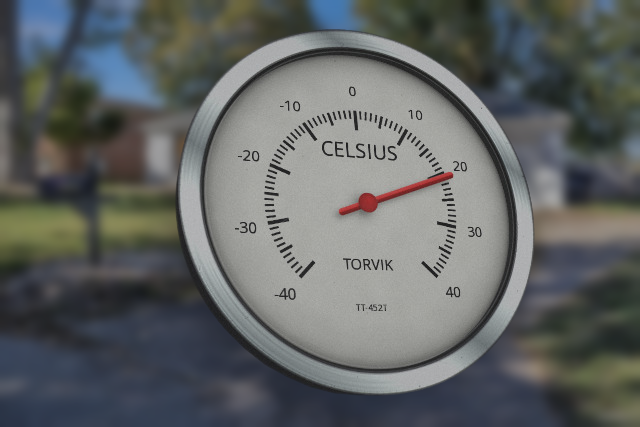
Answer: 21,°C
